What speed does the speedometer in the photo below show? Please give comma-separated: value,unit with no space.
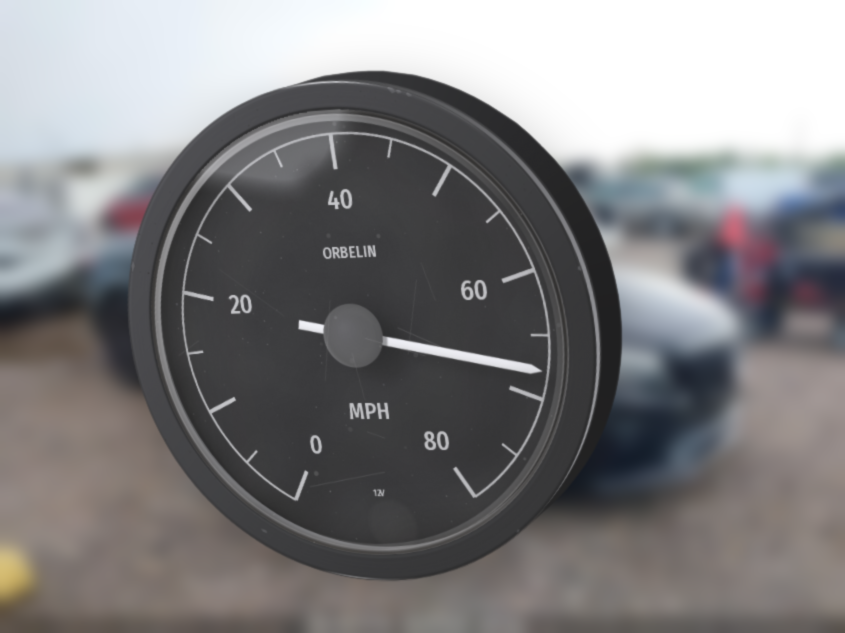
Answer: 67.5,mph
